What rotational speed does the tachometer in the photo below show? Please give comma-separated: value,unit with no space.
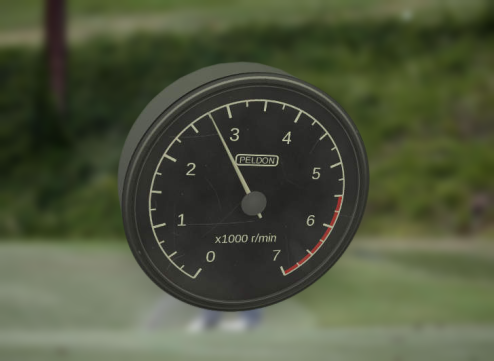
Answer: 2750,rpm
